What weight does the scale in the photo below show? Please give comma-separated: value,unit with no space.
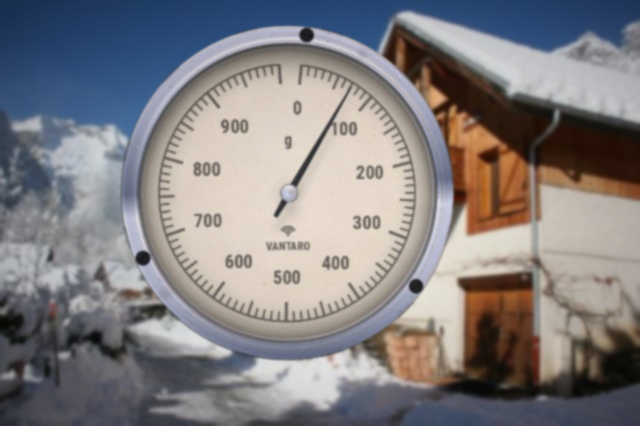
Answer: 70,g
